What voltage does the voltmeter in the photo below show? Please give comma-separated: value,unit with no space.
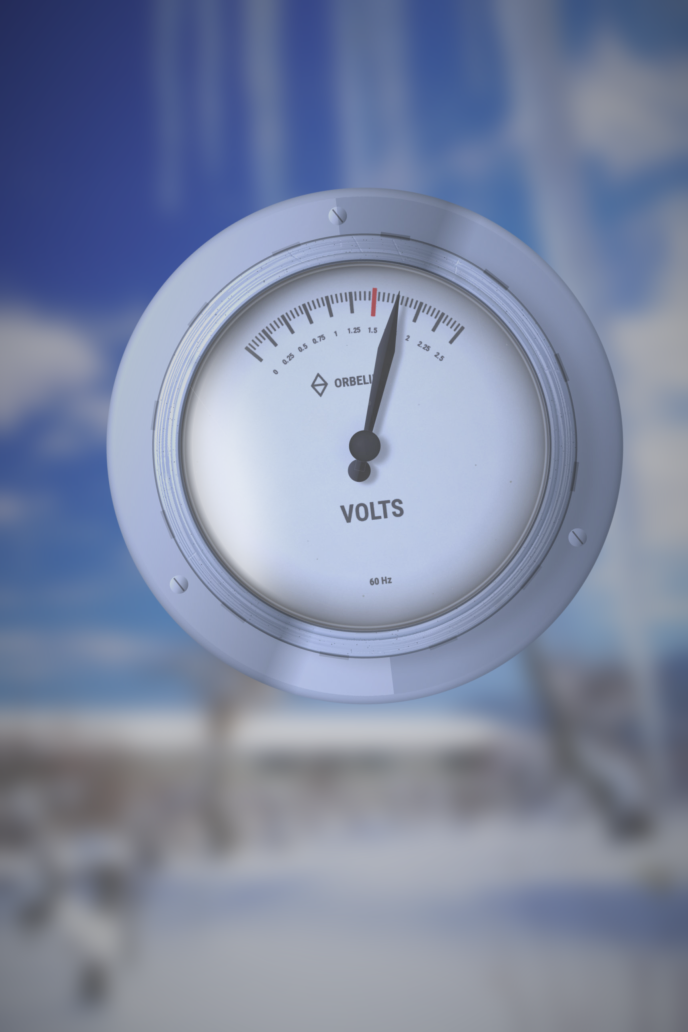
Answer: 1.75,V
